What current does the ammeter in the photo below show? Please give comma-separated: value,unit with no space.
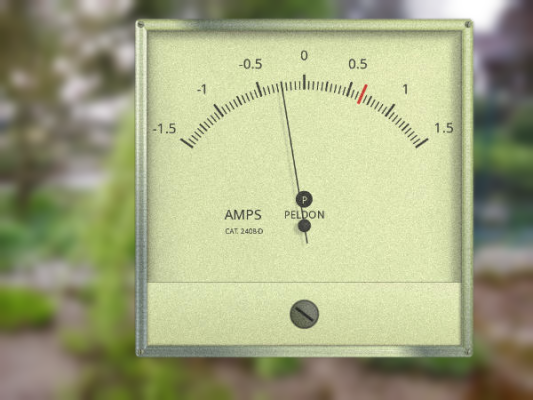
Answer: -0.25,A
